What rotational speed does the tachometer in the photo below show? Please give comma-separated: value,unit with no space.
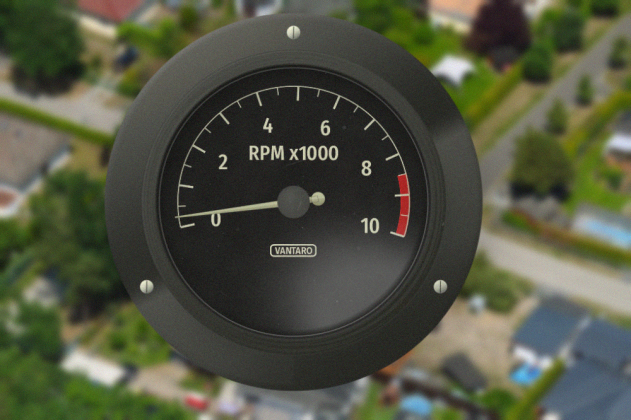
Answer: 250,rpm
